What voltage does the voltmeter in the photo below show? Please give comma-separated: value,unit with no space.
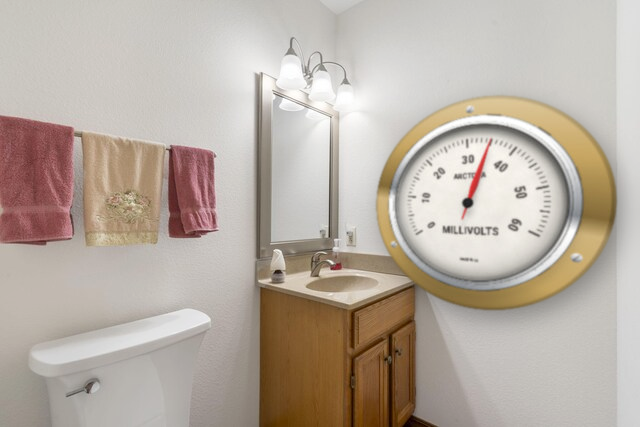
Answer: 35,mV
